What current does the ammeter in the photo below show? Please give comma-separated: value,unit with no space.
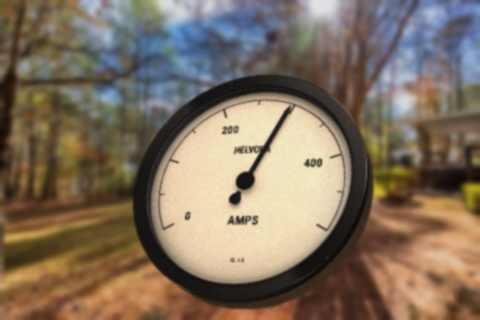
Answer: 300,A
